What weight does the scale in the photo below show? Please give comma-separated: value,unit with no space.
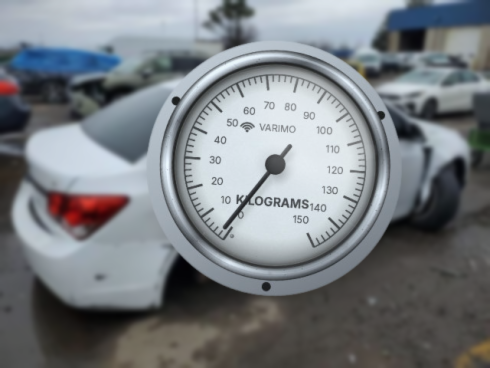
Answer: 2,kg
